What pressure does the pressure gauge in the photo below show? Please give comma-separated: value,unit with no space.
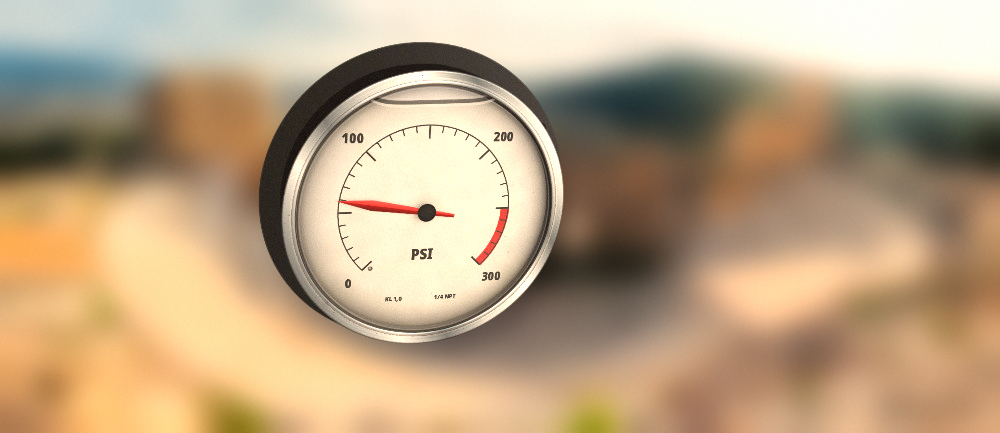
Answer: 60,psi
